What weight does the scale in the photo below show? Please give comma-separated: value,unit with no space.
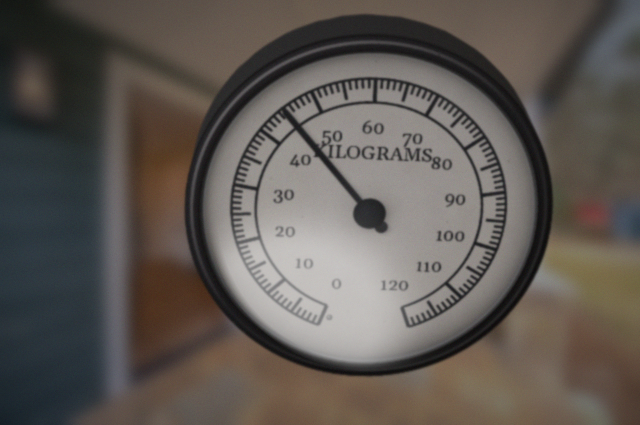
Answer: 45,kg
